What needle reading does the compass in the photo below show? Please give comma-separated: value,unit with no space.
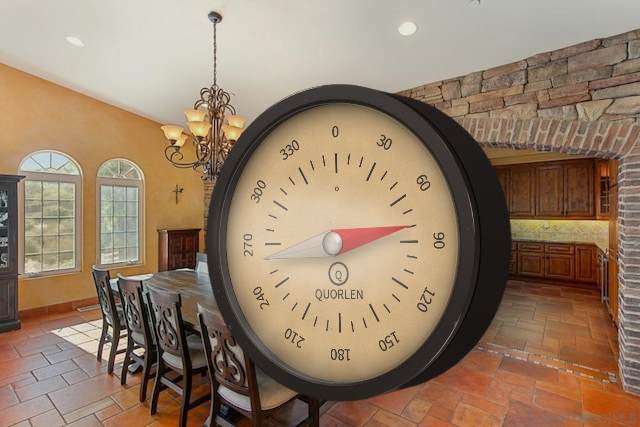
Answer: 80,°
